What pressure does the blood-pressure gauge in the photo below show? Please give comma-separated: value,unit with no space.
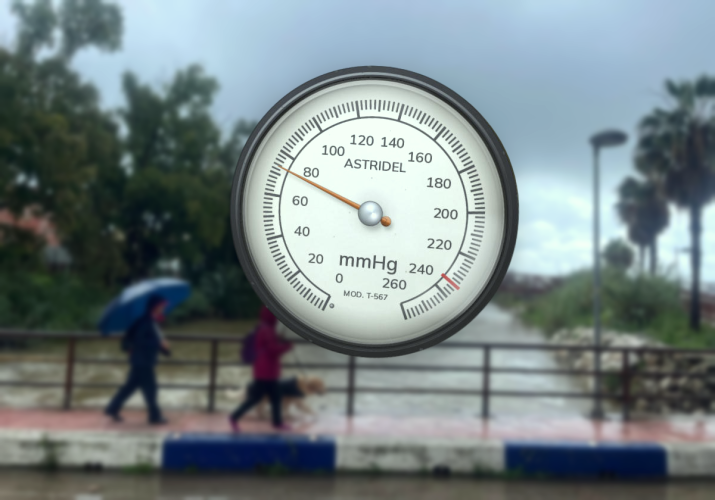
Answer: 74,mmHg
